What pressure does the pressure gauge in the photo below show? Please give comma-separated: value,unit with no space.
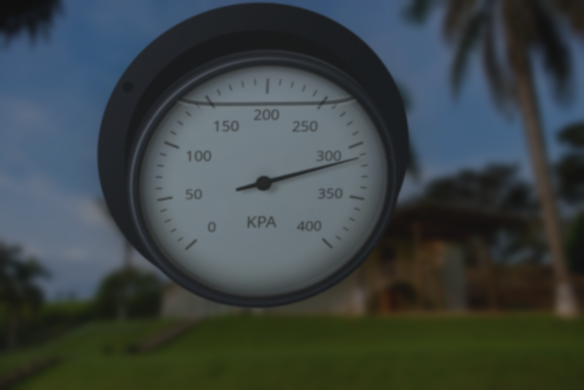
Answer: 310,kPa
